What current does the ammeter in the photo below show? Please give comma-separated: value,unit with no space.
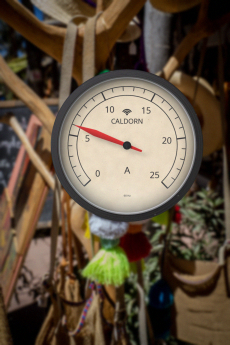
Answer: 6,A
